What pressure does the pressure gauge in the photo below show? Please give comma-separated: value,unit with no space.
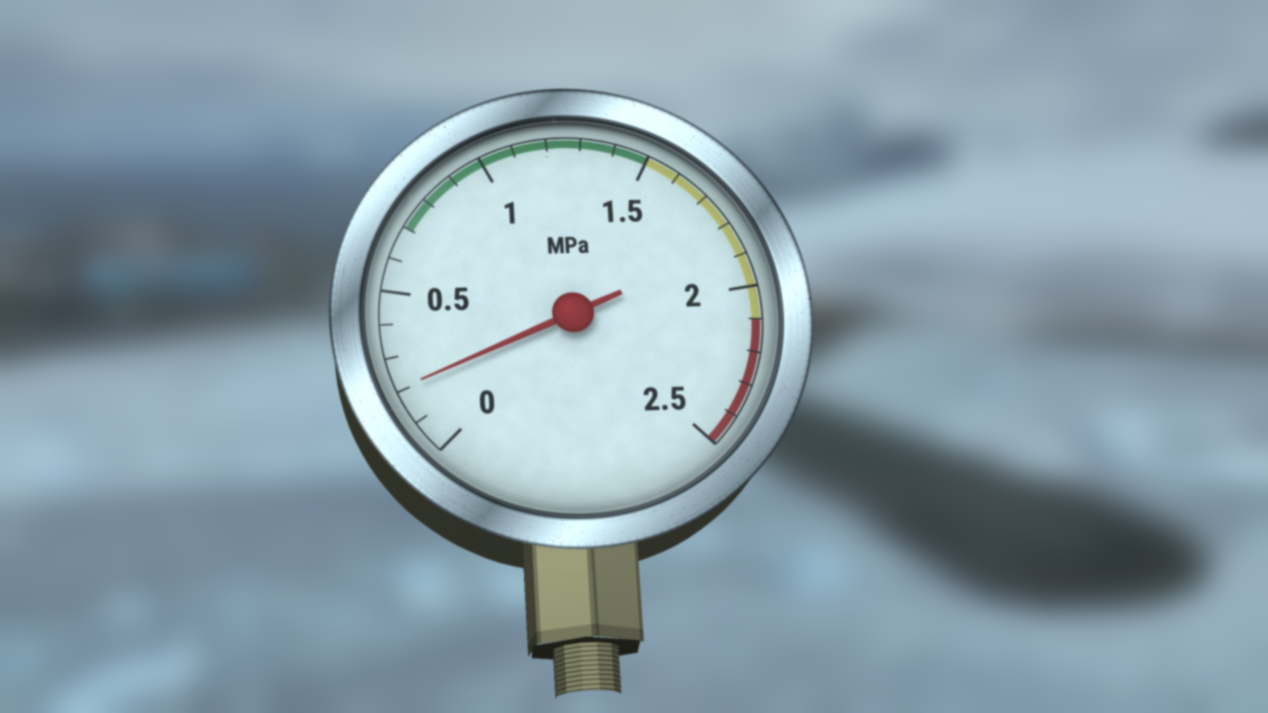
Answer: 0.2,MPa
